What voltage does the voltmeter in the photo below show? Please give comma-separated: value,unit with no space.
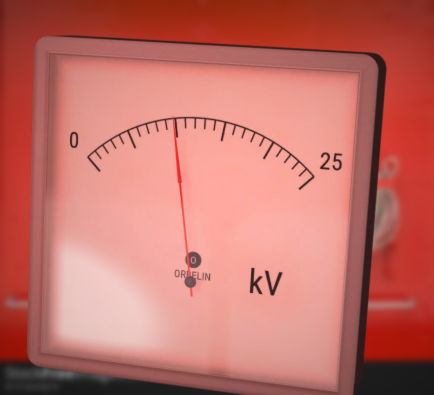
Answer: 10,kV
